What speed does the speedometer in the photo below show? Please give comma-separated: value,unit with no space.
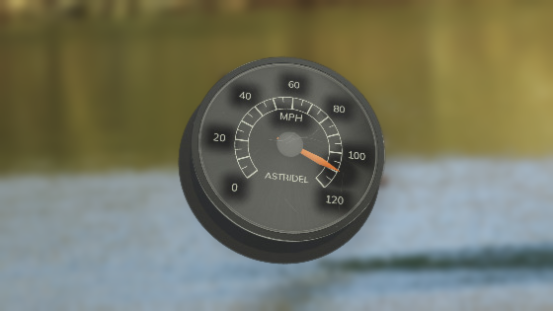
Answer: 110,mph
